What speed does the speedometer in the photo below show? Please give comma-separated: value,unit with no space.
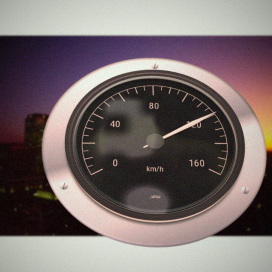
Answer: 120,km/h
